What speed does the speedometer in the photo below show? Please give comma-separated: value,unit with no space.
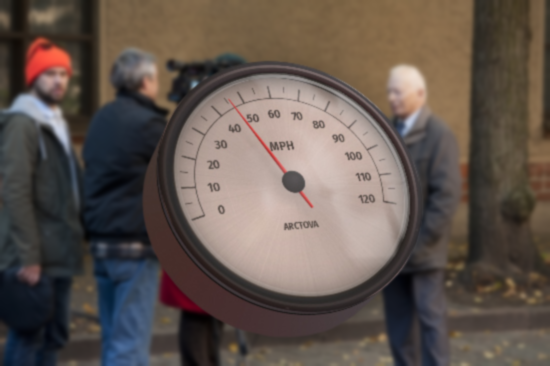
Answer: 45,mph
